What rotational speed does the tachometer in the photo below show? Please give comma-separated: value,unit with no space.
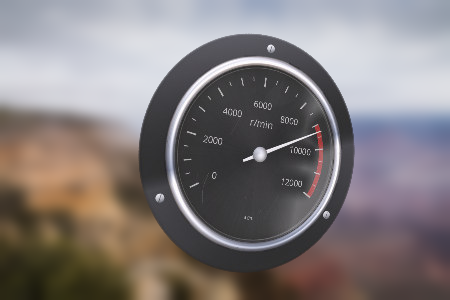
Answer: 9250,rpm
